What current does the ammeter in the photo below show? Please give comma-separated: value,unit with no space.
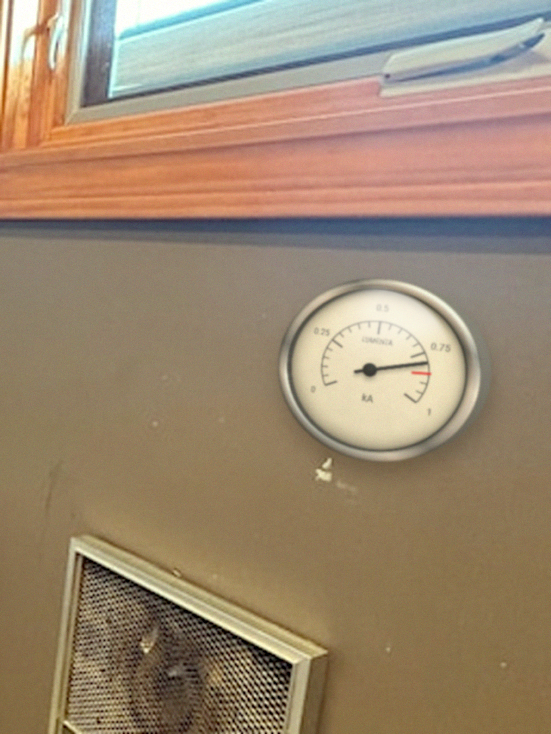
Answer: 0.8,kA
